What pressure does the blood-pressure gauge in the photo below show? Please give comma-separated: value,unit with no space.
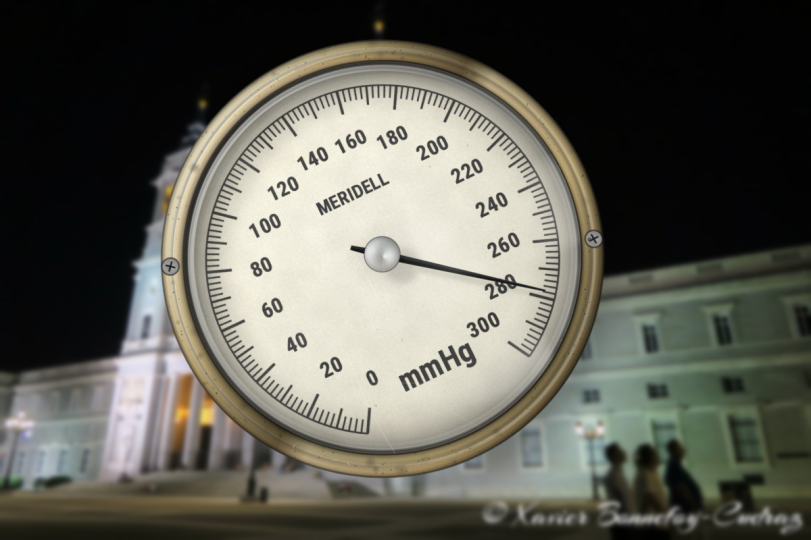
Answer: 278,mmHg
